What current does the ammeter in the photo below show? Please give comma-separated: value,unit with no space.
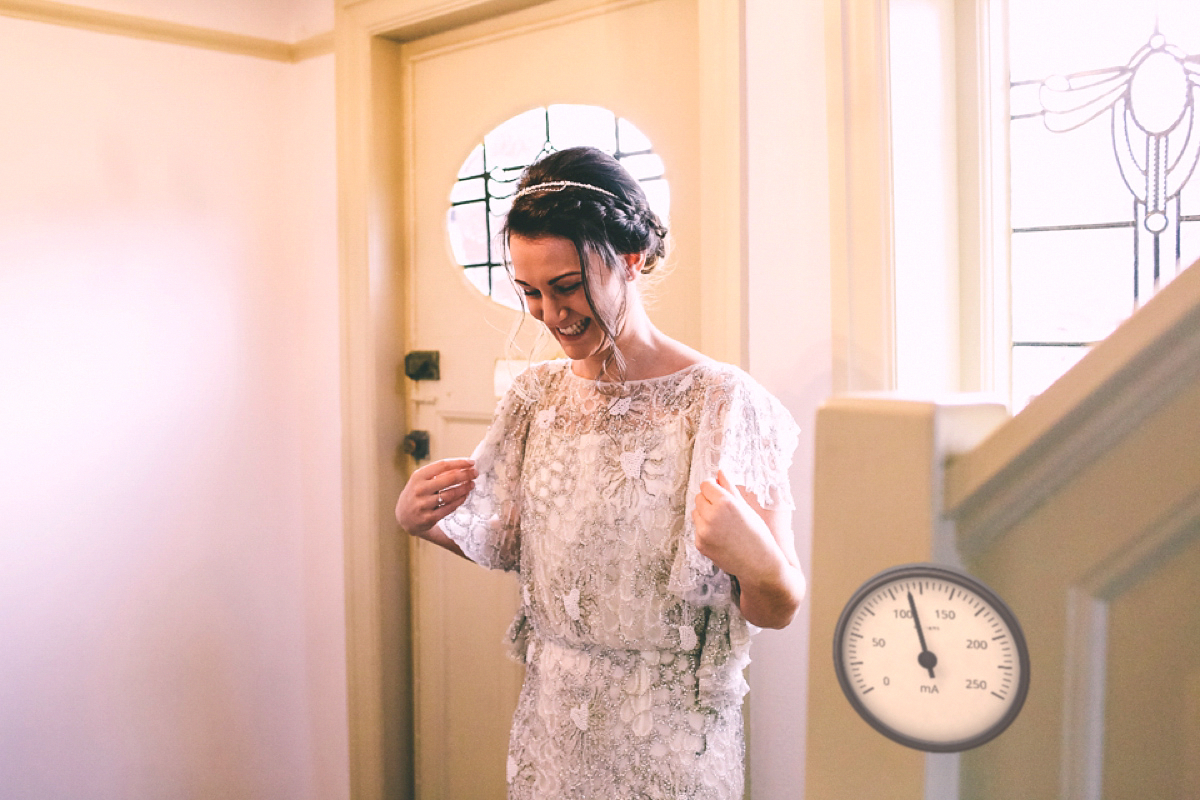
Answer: 115,mA
